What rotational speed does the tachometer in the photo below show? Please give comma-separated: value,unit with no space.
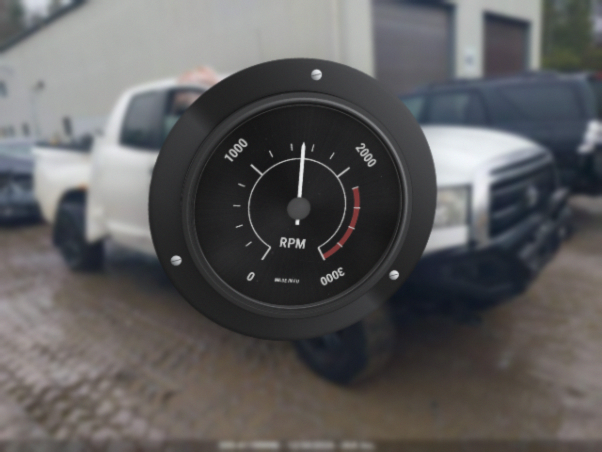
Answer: 1500,rpm
